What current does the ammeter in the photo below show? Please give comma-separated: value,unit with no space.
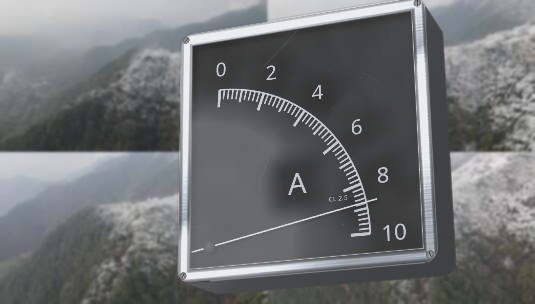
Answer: 8.8,A
